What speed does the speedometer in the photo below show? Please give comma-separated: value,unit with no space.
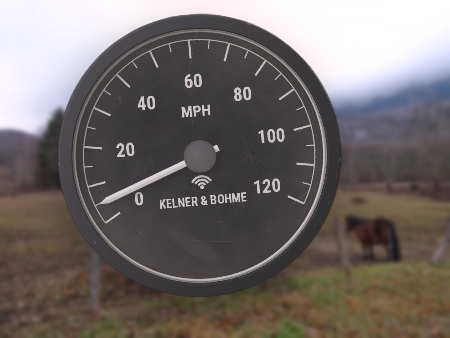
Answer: 5,mph
